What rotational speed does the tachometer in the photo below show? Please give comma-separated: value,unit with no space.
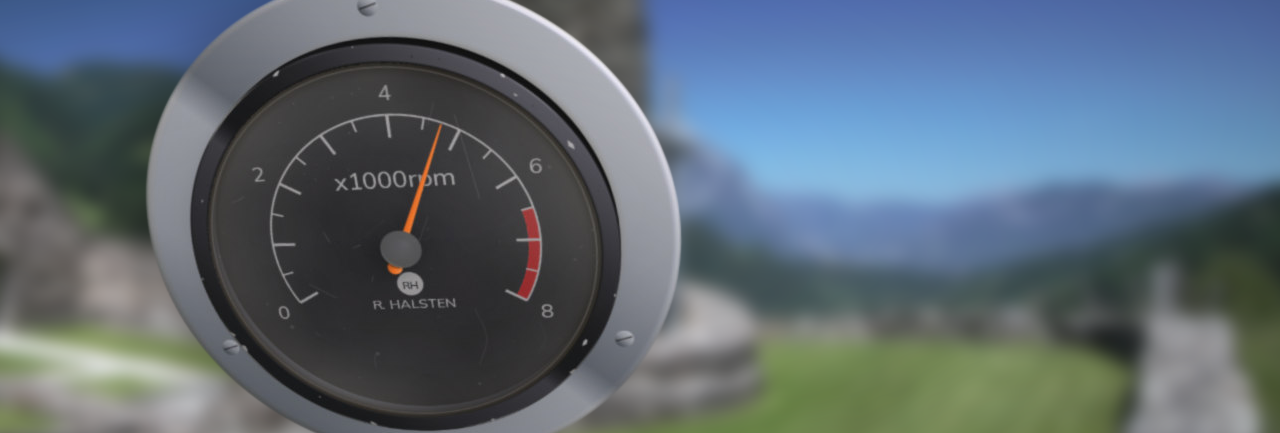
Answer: 4750,rpm
